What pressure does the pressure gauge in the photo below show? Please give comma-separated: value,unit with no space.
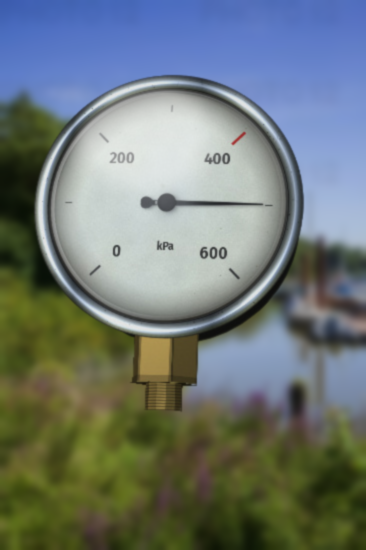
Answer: 500,kPa
